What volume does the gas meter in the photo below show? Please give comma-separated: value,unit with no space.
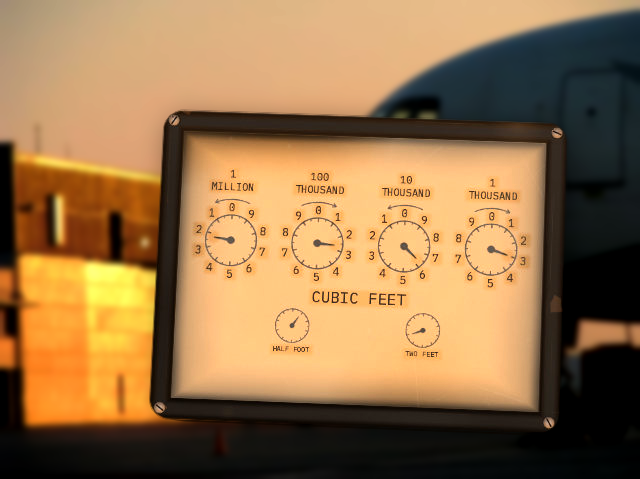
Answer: 226300,ft³
